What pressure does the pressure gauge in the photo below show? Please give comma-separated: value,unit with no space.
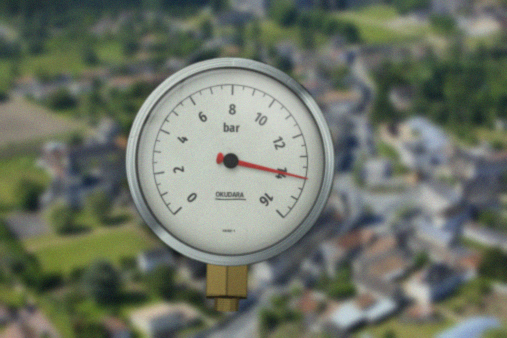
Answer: 14,bar
